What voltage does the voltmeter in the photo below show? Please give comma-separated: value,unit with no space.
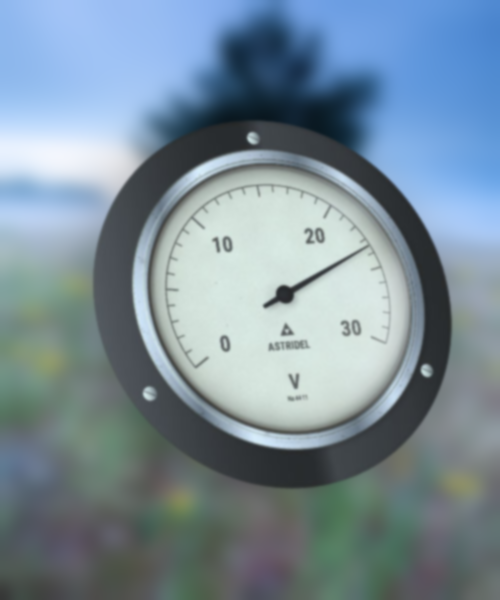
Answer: 23.5,V
